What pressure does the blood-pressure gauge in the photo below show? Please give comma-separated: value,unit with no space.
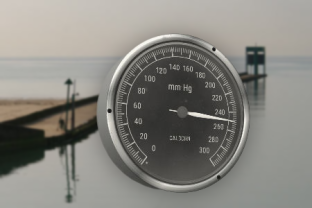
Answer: 250,mmHg
